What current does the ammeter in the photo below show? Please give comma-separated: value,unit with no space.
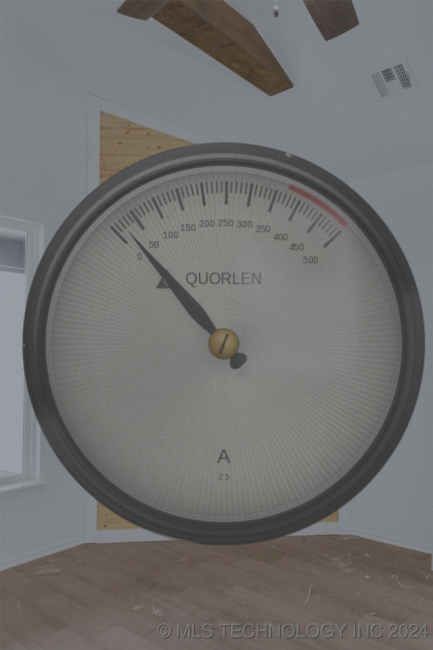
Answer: 20,A
